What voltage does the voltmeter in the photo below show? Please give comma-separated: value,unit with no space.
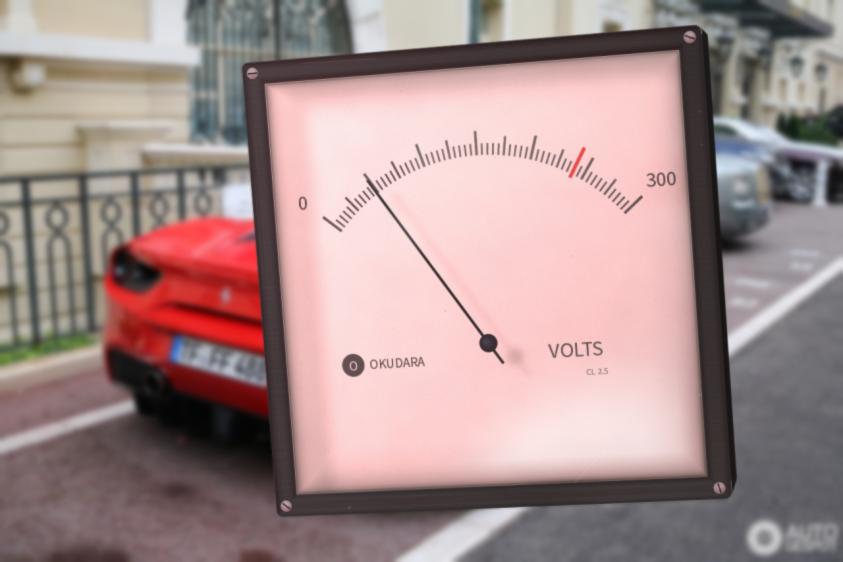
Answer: 50,V
